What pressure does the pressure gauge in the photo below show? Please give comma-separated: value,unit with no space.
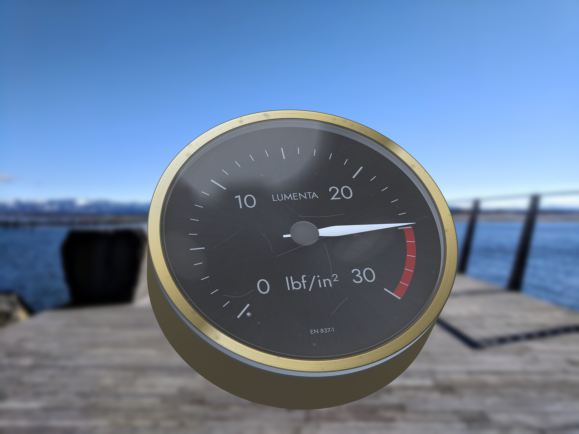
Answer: 25,psi
